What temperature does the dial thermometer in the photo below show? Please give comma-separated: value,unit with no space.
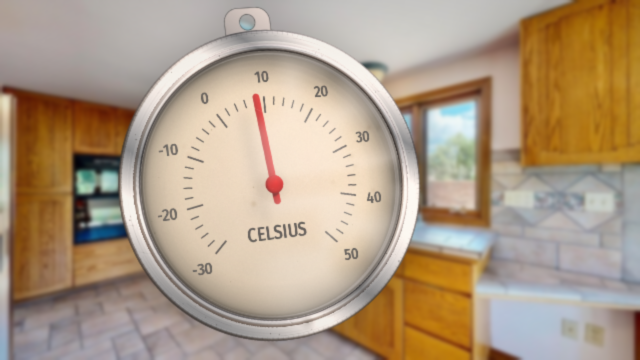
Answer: 8,°C
